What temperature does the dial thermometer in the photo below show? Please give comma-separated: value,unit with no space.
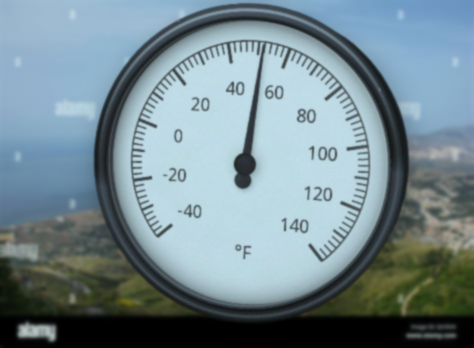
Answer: 52,°F
